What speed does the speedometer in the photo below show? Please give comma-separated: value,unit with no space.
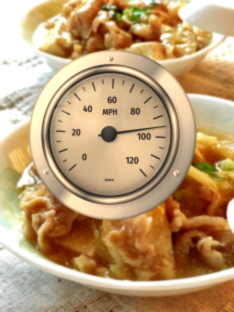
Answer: 95,mph
